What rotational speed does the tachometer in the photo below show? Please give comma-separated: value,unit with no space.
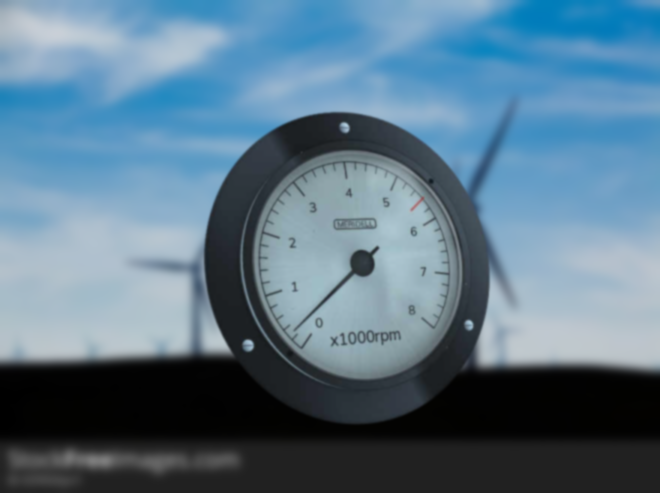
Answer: 300,rpm
